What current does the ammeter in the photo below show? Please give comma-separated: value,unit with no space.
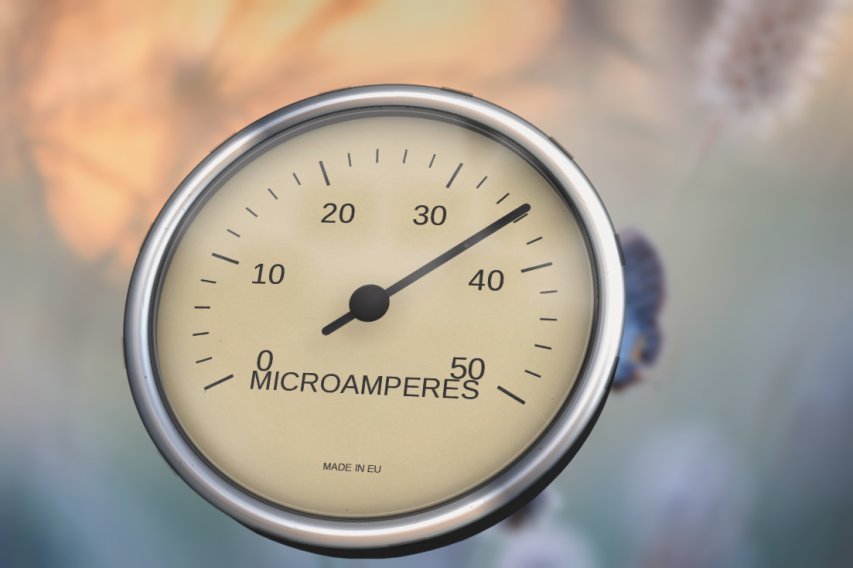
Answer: 36,µA
